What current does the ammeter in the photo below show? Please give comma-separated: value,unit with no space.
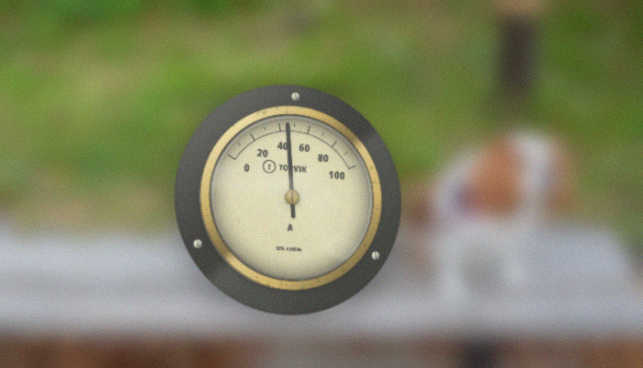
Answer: 45,A
